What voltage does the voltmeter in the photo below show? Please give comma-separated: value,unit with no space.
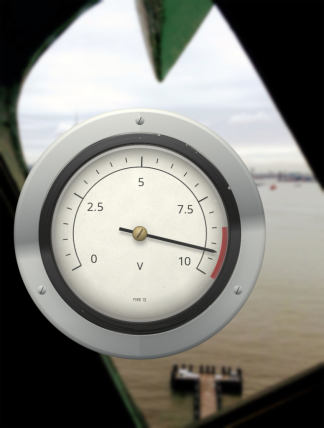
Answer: 9.25,V
